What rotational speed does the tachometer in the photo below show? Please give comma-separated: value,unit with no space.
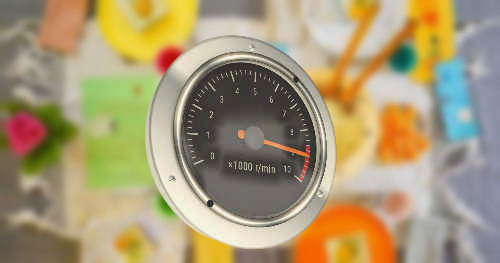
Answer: 9000,rpm
